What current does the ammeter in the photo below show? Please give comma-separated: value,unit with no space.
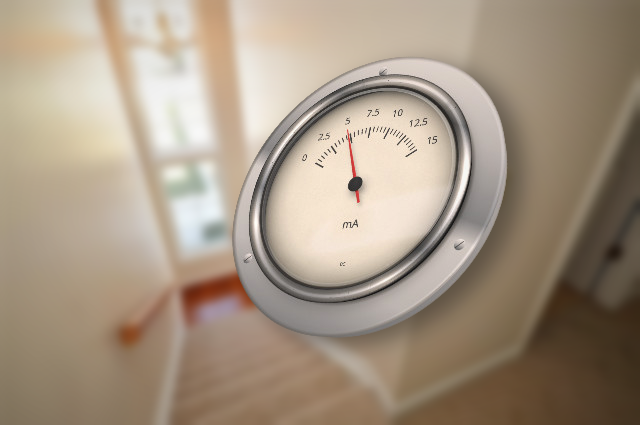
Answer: 5,mA
